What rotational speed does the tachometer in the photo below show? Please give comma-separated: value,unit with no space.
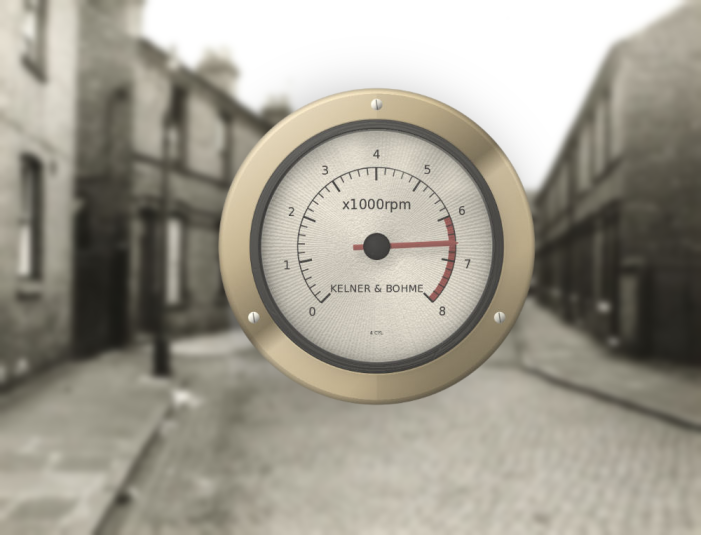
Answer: 6600,rpm
